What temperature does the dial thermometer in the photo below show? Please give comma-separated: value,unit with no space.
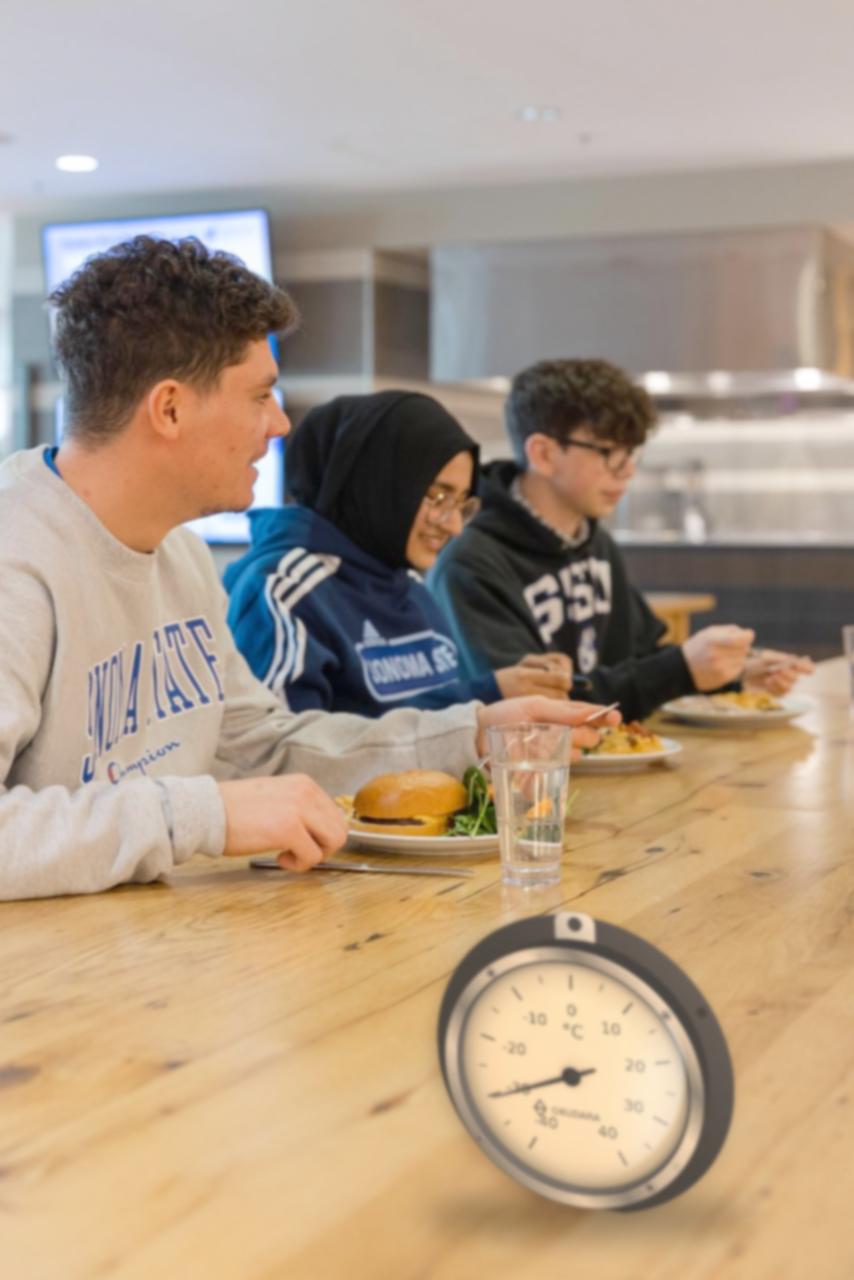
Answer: -30,°C
